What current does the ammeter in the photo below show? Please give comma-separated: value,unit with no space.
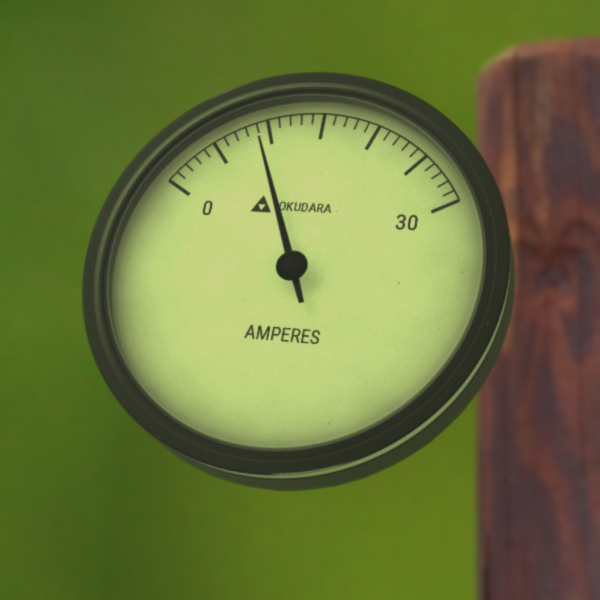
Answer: 9,A
